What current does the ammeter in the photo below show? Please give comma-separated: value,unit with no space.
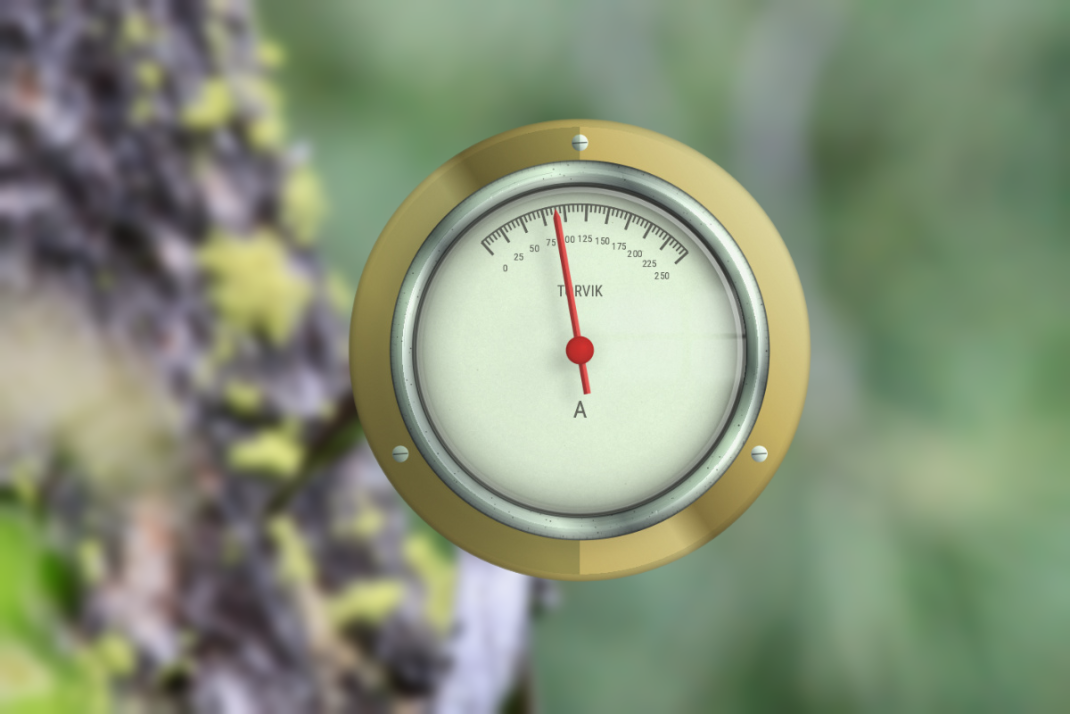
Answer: 90,A
